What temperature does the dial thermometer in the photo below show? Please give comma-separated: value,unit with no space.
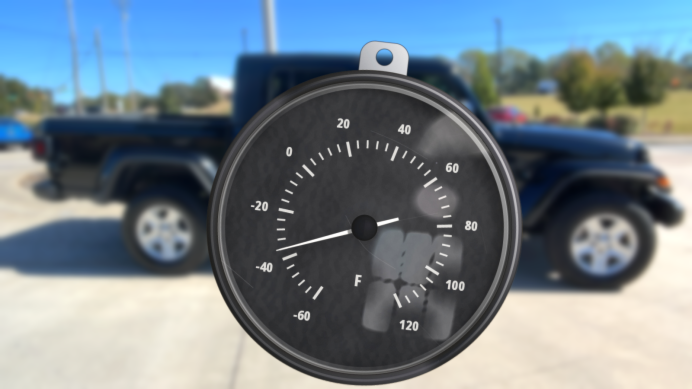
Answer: -36,°F
